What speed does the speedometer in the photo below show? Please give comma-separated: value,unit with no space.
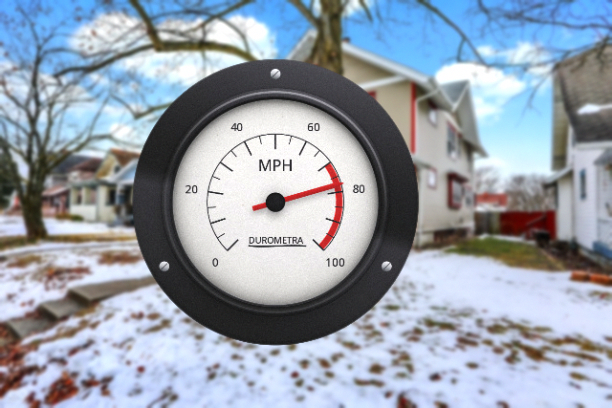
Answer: 77.5,mph
